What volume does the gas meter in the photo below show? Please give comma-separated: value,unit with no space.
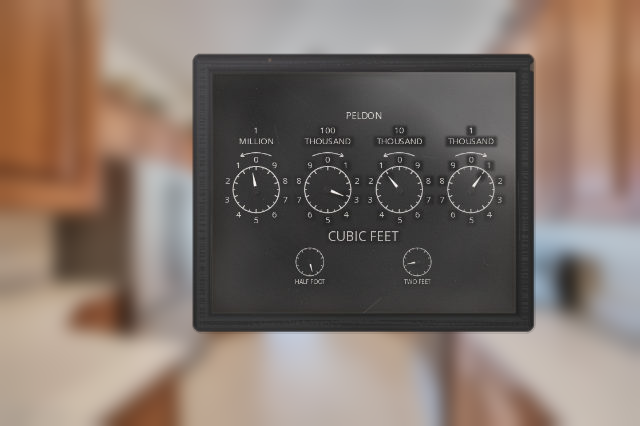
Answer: 31100,ft³
